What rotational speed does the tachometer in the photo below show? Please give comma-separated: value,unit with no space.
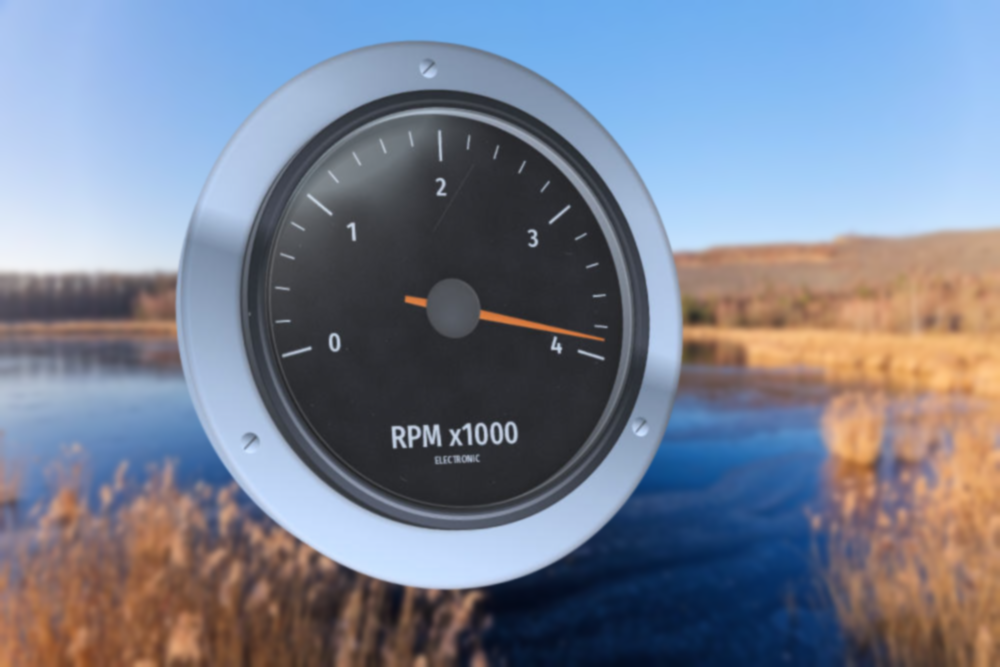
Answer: 3900,rpm
